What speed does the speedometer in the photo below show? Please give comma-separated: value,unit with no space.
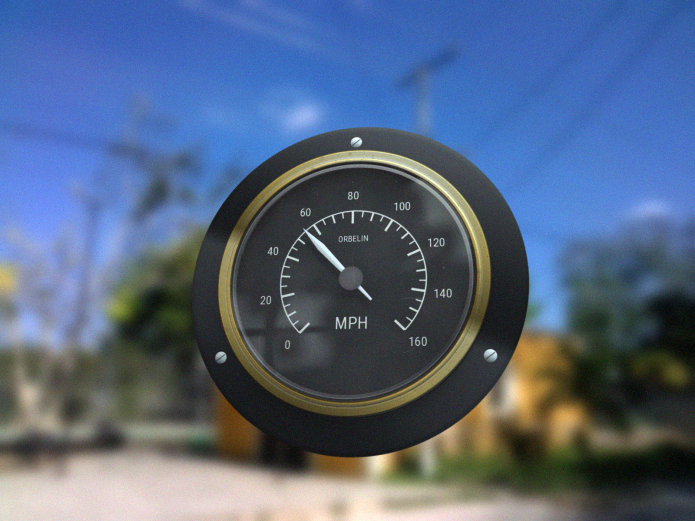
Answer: 55,mph
